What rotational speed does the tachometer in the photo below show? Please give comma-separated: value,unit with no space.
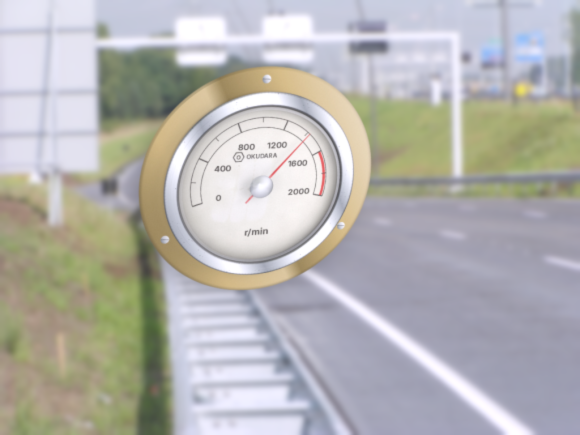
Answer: 1400,rpm
